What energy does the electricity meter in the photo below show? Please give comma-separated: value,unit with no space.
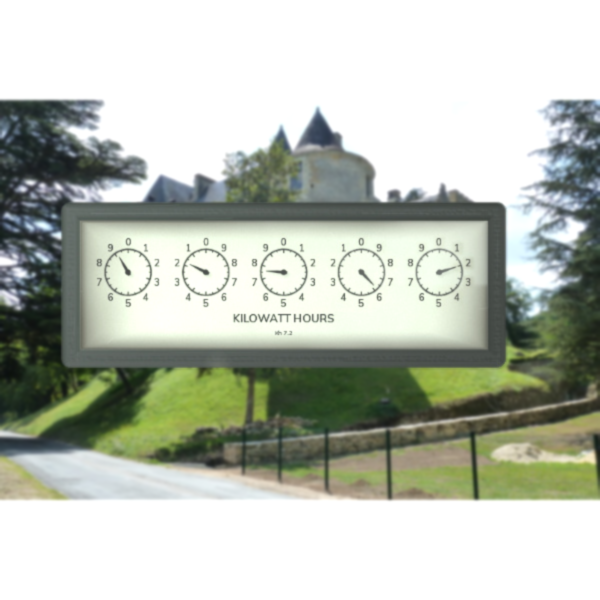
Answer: 91762,kWh
